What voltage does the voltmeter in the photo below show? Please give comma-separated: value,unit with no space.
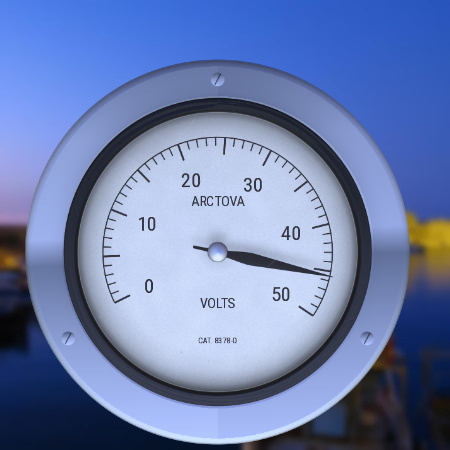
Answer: 45.5,V
